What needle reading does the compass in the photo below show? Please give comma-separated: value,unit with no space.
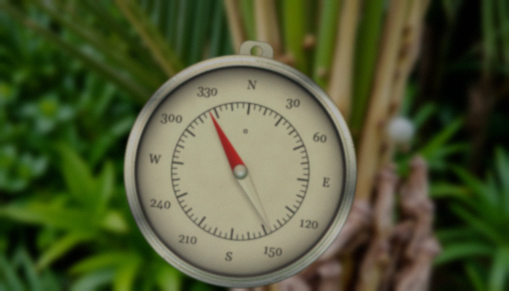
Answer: 325,°
